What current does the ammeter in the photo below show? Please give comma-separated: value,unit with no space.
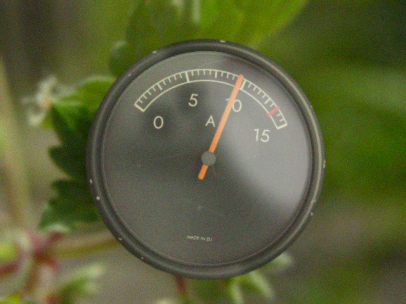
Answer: 9.5,A
